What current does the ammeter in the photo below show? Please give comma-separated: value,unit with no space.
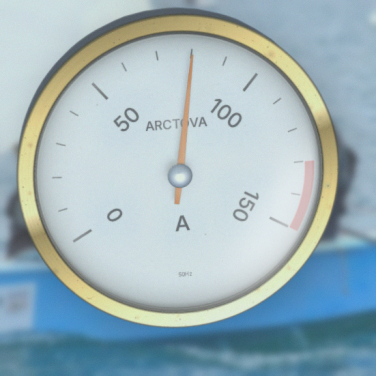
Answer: 80,A
